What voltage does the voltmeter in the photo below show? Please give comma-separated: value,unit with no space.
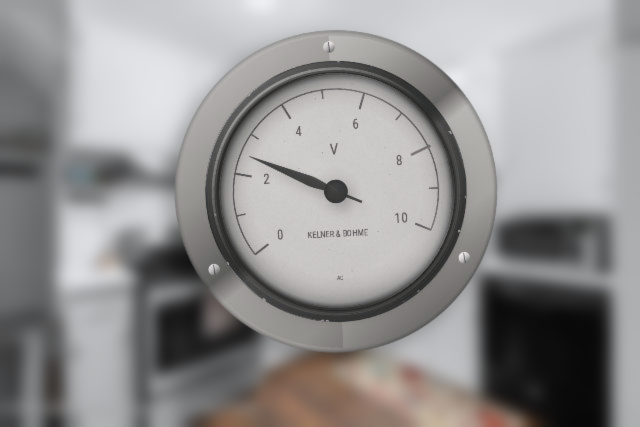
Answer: 2.5,V
